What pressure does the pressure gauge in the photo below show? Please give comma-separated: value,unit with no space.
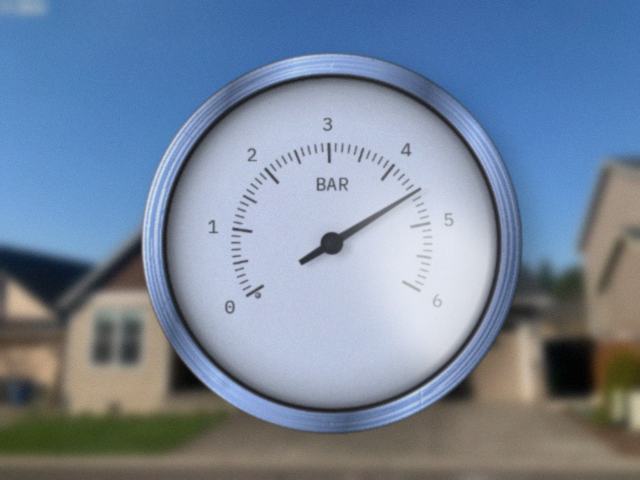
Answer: 4.5,bar
